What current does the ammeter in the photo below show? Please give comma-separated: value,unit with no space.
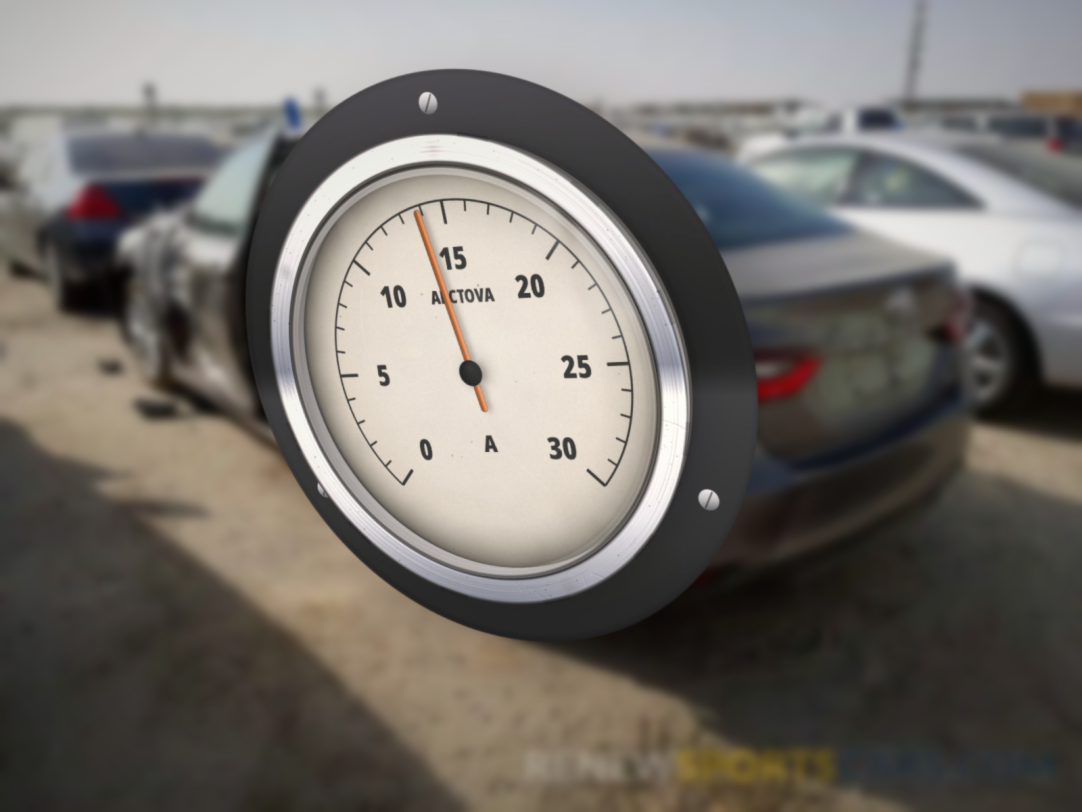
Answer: 14,A
